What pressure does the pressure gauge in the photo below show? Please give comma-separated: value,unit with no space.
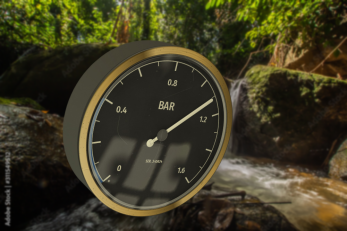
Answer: 1.1,bar
